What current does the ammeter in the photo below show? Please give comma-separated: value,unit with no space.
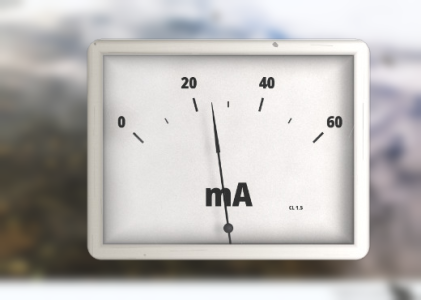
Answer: 25,mA
